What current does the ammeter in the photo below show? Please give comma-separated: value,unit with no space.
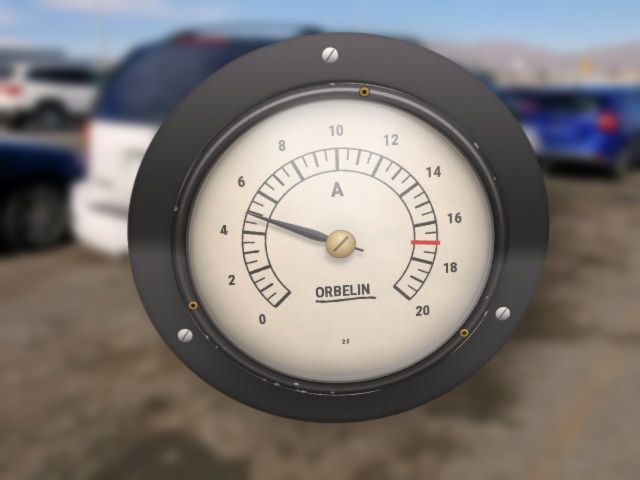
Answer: 5,A
